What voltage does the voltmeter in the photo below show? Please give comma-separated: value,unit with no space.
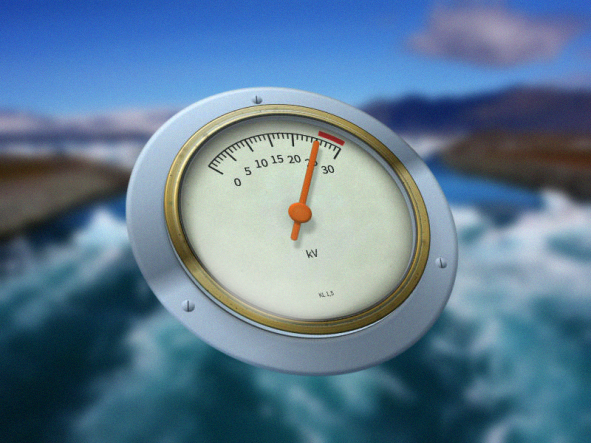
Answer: 25,kV
